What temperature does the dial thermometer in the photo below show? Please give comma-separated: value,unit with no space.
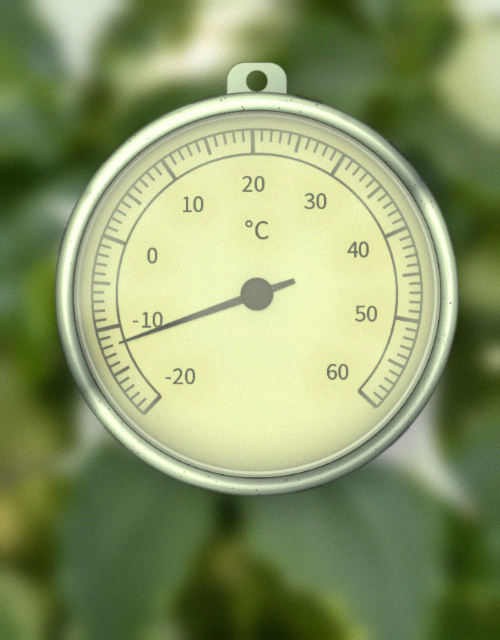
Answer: -12,°C
